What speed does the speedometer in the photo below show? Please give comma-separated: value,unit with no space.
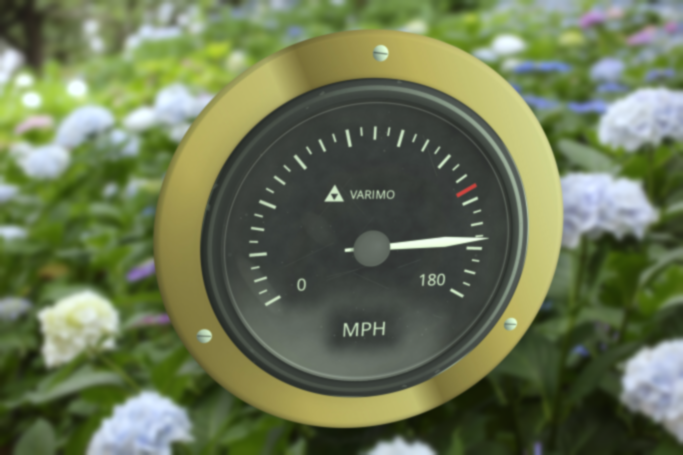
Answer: 155,mph
